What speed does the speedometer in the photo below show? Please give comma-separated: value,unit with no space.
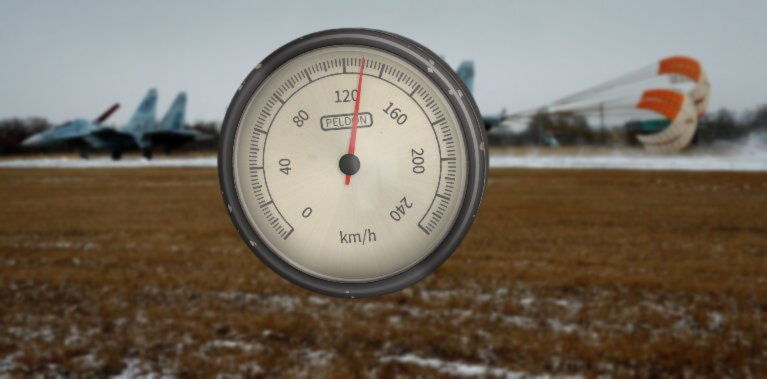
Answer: 130,km/h
